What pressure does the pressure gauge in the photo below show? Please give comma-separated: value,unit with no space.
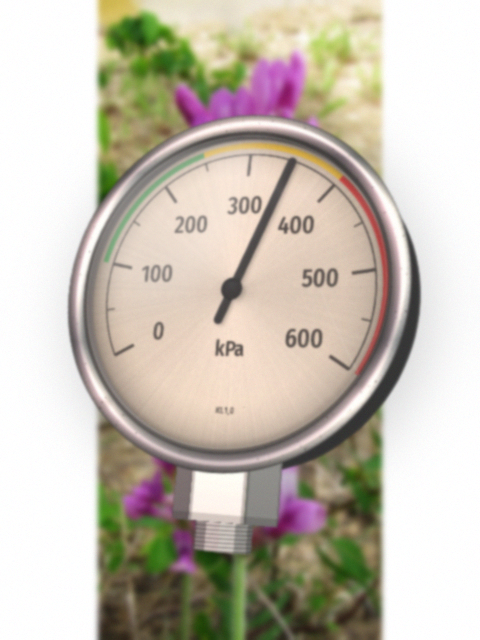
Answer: 350,kPa
